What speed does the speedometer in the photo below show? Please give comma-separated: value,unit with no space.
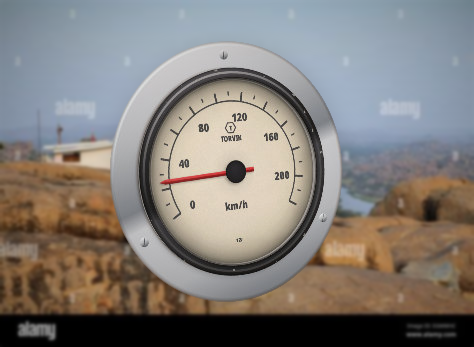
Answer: 25,km/h
